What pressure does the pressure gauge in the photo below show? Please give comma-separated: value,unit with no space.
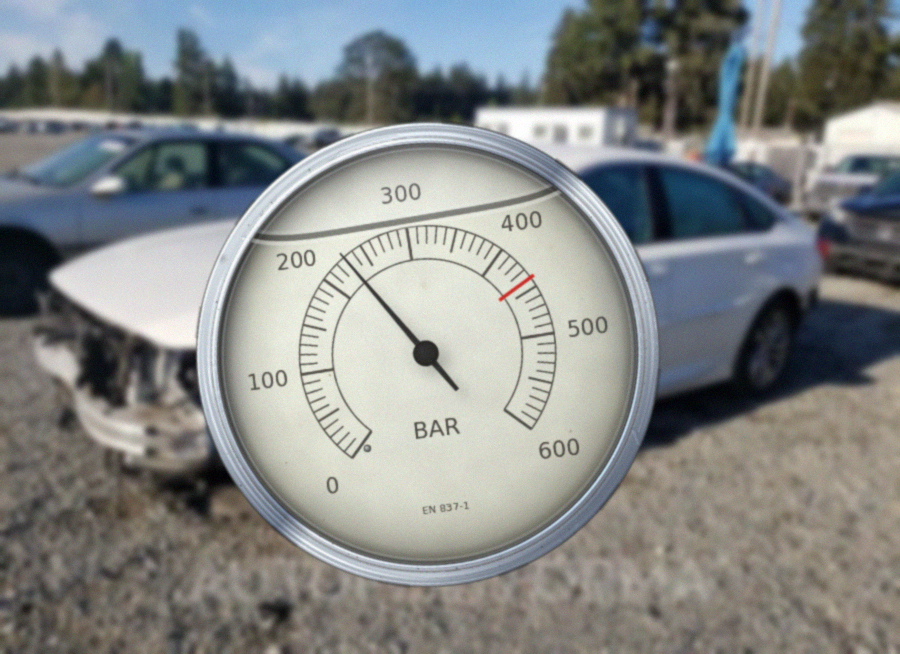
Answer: 230,bar
